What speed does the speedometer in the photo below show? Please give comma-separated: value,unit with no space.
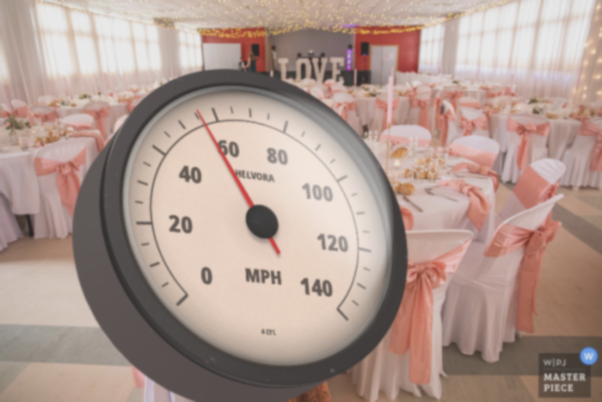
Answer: 55,mph
